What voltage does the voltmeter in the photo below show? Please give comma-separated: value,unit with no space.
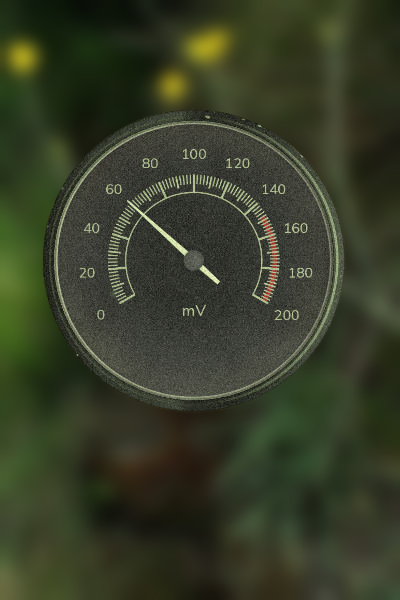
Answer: 60,mV
